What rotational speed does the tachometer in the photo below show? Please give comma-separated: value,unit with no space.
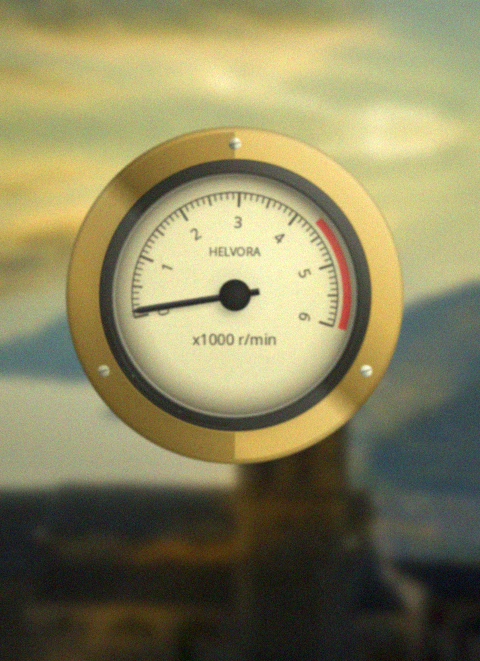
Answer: 100,rpm
